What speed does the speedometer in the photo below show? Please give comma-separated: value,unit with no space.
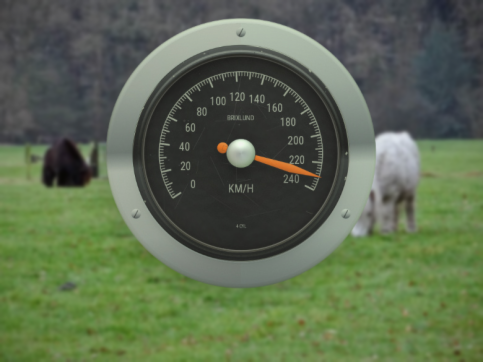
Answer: 230,km/h
